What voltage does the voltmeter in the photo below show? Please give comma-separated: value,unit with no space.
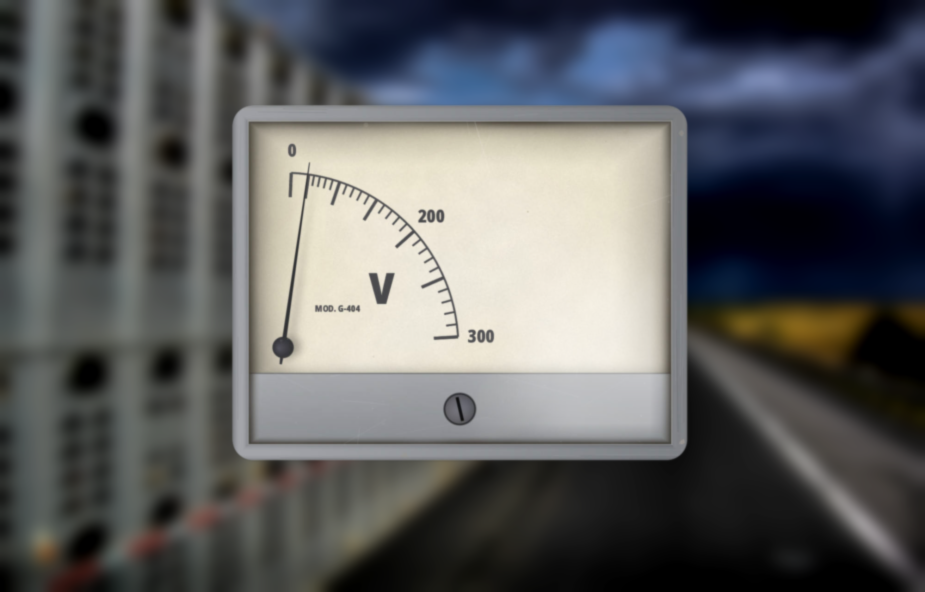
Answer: 50,V
